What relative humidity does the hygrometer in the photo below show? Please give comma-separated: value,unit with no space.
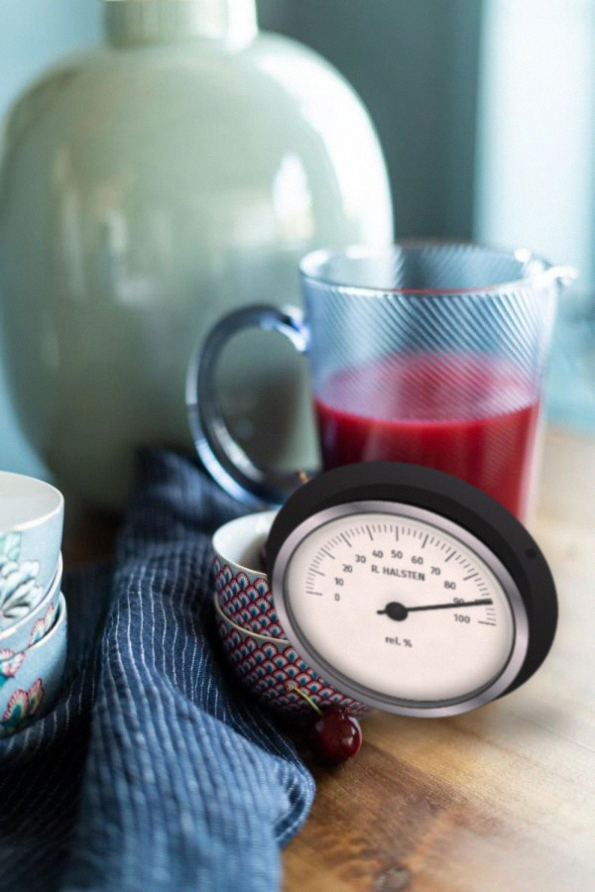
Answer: 90,%
